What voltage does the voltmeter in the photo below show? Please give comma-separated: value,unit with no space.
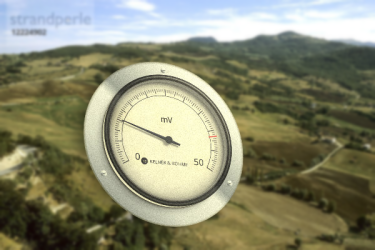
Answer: 10,mV
